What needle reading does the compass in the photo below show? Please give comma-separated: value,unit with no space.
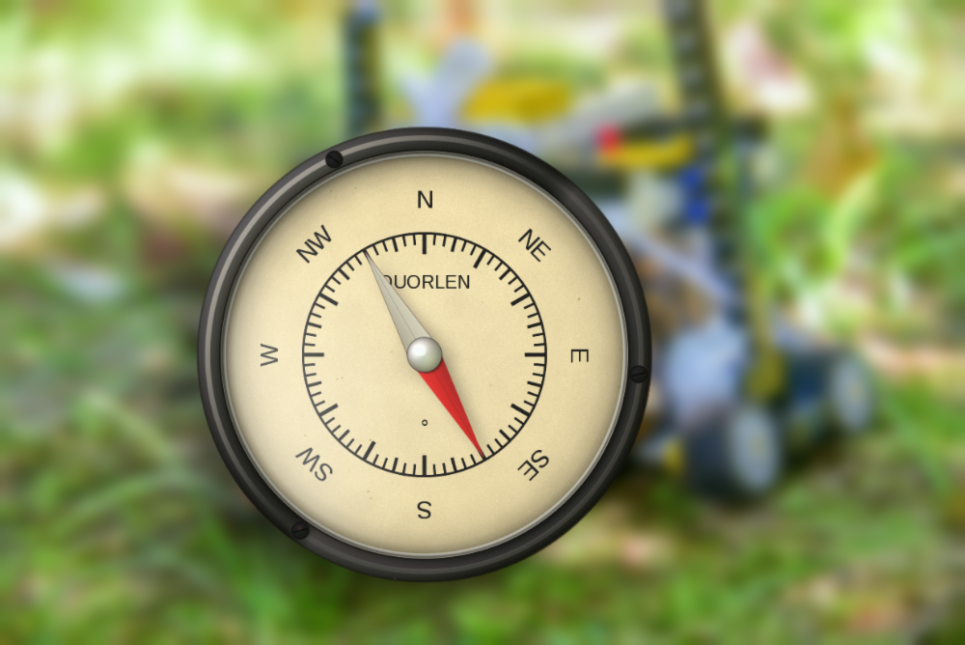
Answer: 150,°
